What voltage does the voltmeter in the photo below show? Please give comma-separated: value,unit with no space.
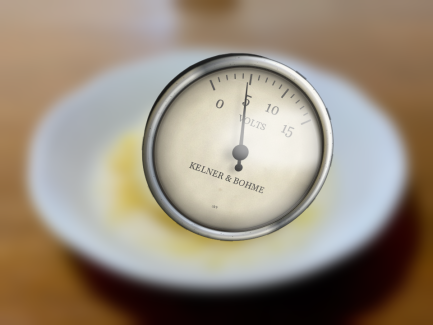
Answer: 4.5,V
